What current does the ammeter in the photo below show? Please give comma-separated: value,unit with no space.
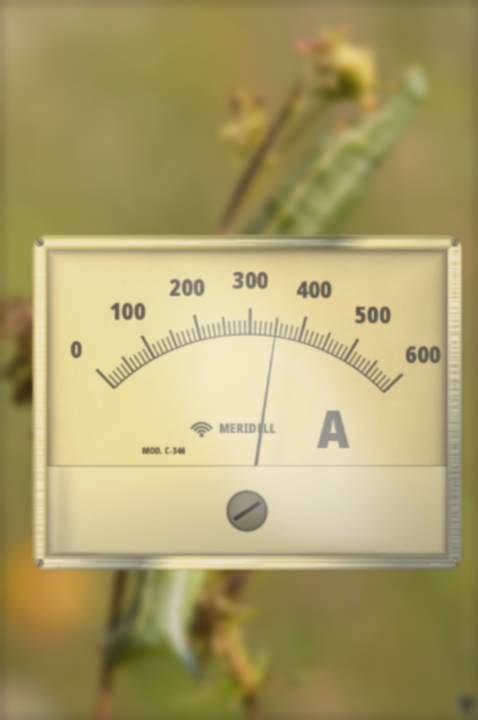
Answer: 350,A
